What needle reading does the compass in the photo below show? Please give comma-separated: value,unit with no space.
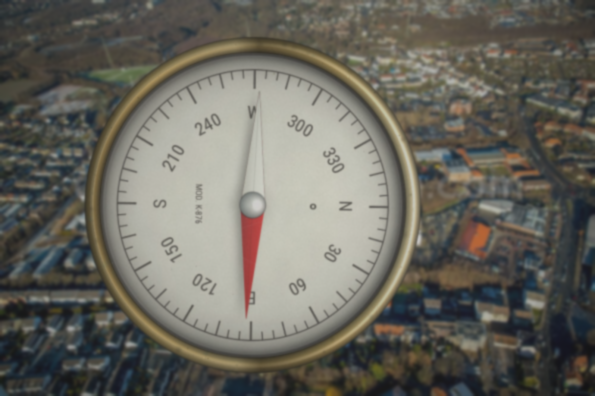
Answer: 92.5,°
